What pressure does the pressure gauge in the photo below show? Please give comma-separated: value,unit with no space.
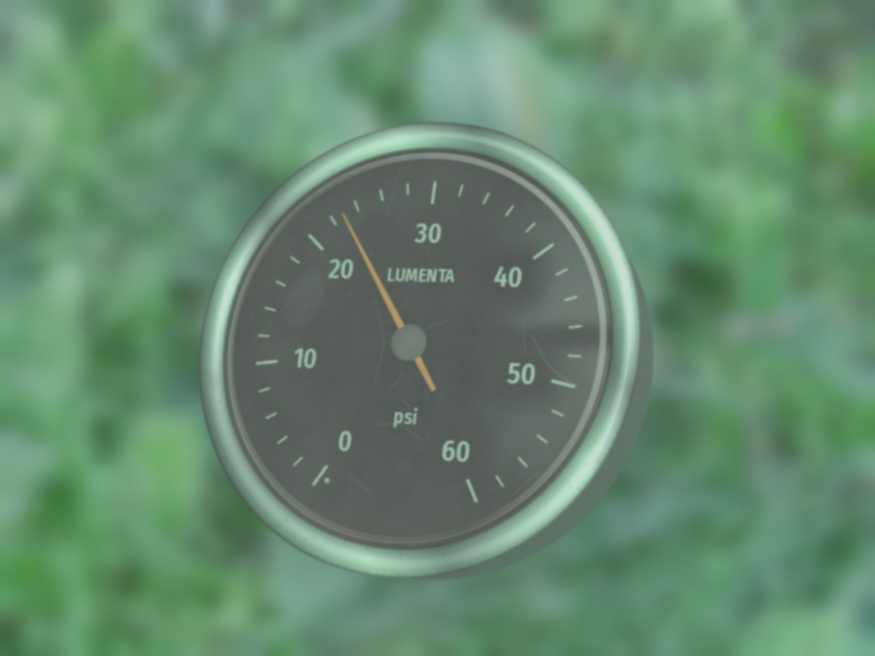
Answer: 23,psi
